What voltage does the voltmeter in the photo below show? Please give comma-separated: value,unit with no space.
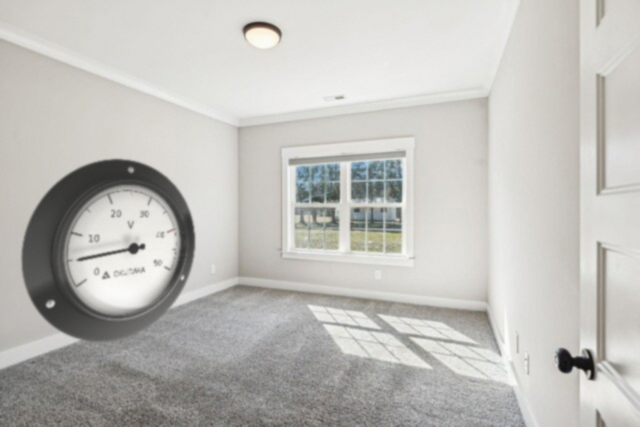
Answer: 5,V
